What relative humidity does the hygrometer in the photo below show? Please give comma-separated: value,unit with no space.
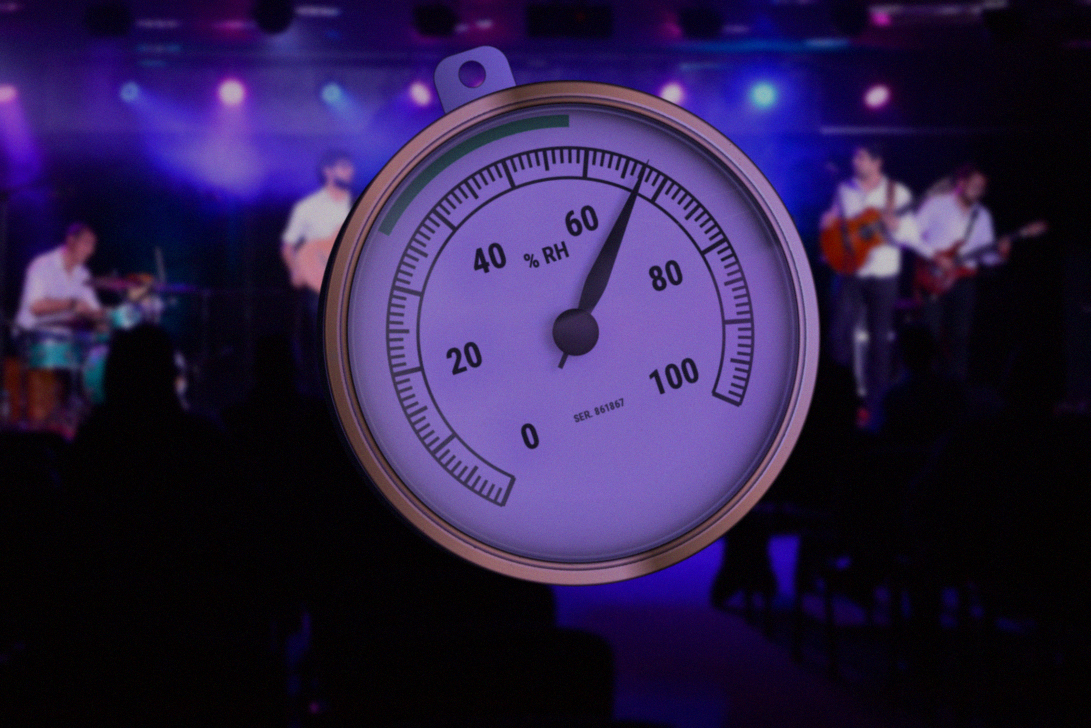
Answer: 67,%
